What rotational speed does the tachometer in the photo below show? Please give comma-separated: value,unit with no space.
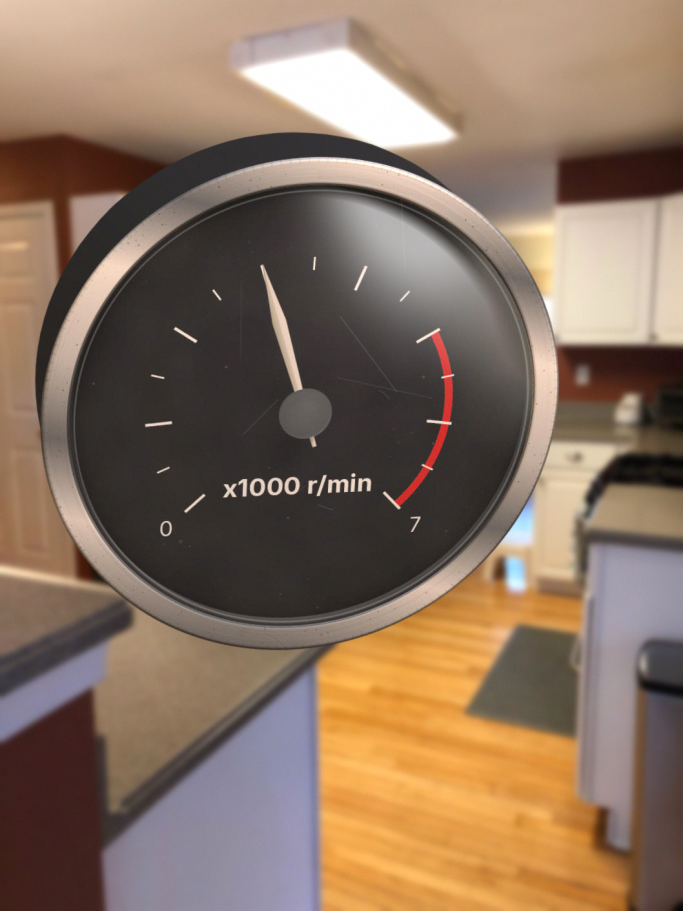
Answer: 3000,rpm
